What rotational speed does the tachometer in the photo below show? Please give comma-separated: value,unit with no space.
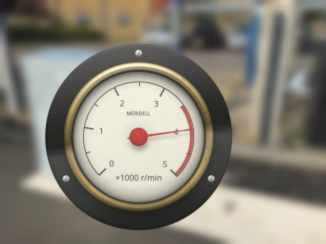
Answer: 4000,rpm
